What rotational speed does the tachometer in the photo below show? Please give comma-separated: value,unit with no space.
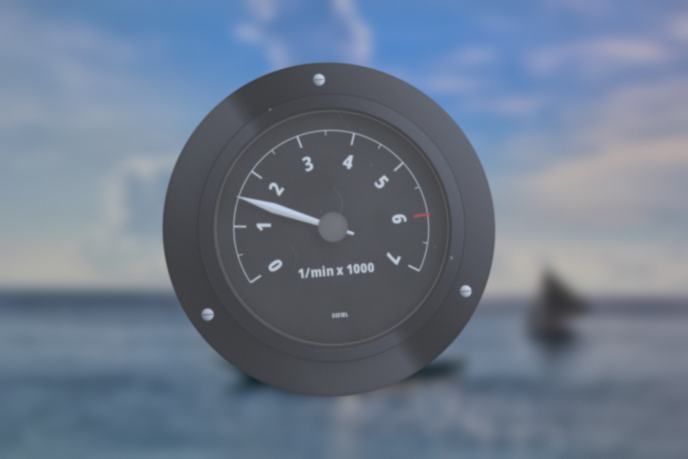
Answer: 1500,rpm
